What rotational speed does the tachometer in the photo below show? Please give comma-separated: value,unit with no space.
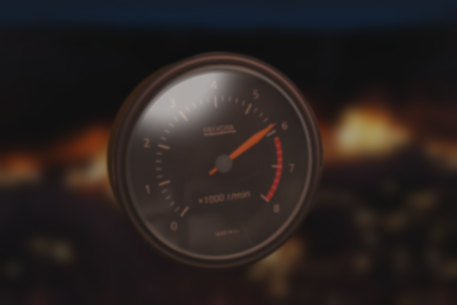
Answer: 5800,rpm
